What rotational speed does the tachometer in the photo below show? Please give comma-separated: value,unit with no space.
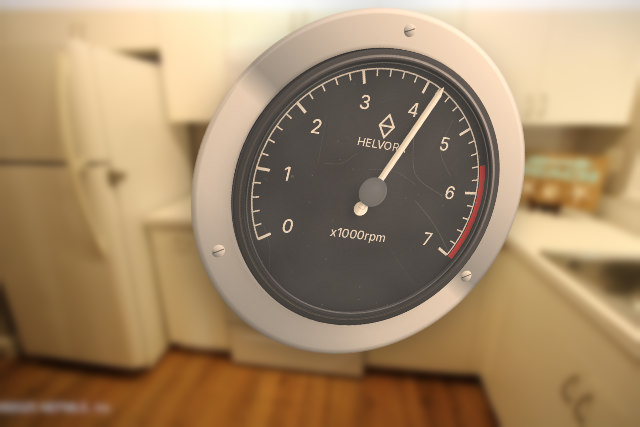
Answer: 4200,rpm
